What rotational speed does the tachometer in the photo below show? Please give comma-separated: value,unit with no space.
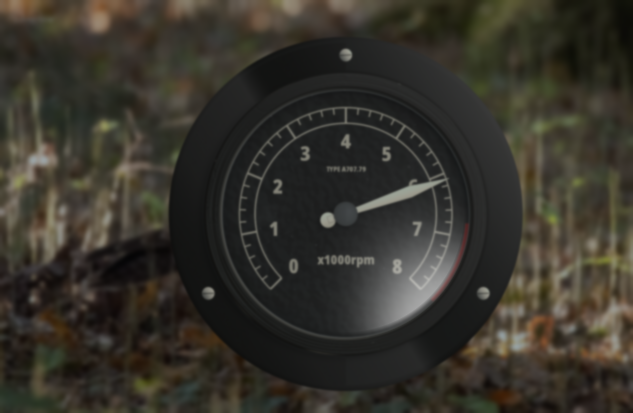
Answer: 6100,rpm
